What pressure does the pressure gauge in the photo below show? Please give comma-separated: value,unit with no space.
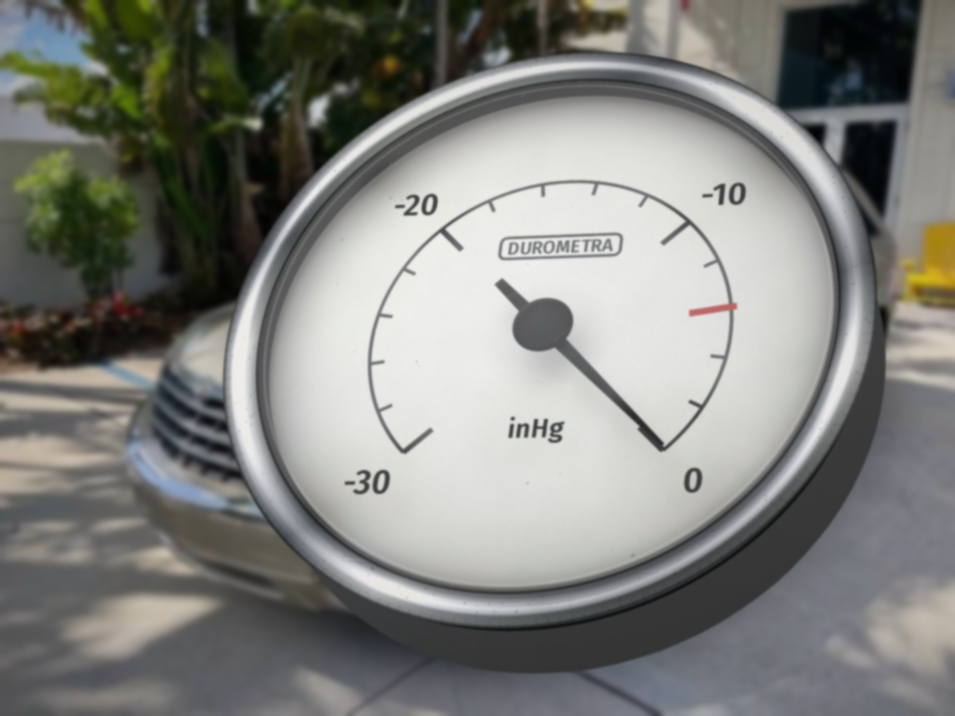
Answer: 0,inHg
